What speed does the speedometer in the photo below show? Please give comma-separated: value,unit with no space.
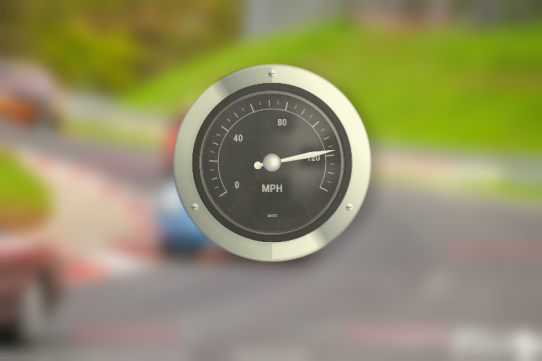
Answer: 117.5,mph
